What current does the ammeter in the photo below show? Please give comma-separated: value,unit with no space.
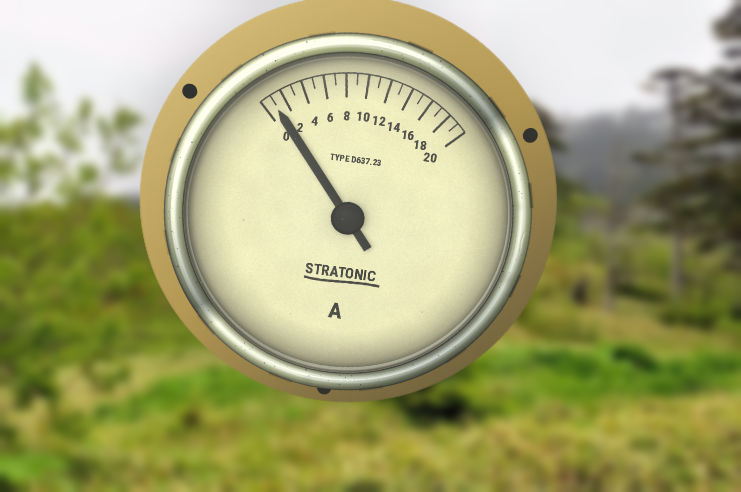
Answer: 1,A
